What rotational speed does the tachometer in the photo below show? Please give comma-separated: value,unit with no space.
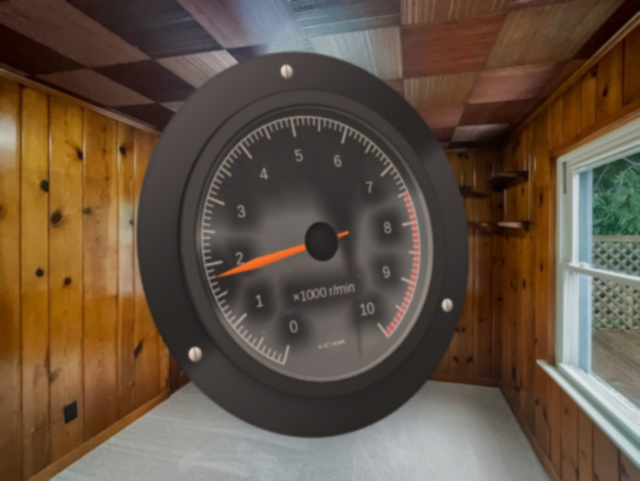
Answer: 1800,rpm
